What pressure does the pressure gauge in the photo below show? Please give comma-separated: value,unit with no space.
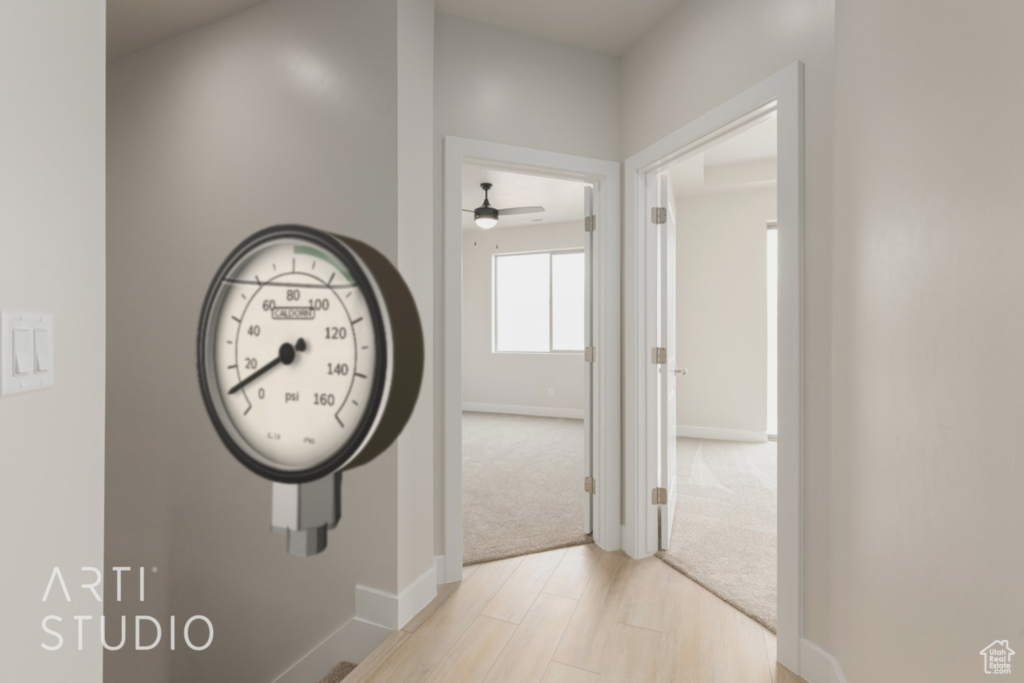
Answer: 10,psi
